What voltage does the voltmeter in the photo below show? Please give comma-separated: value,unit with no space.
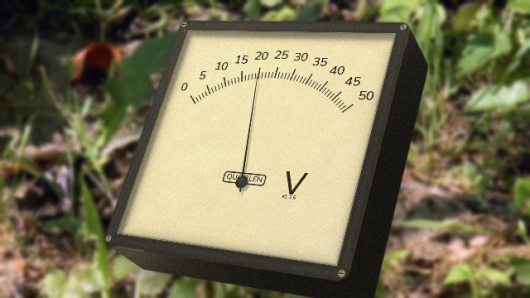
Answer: 20,V
